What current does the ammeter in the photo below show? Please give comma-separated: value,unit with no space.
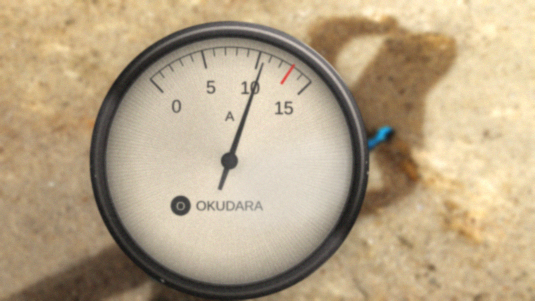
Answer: 10.5,A
